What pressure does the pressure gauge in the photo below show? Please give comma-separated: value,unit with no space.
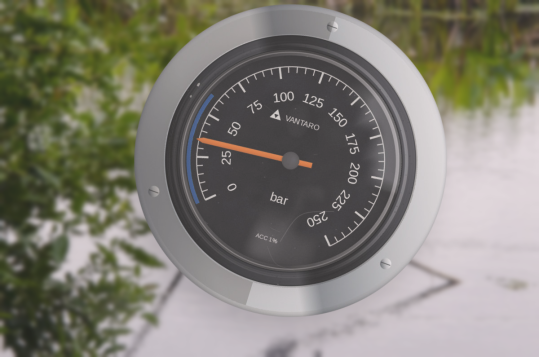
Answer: 35,bar
